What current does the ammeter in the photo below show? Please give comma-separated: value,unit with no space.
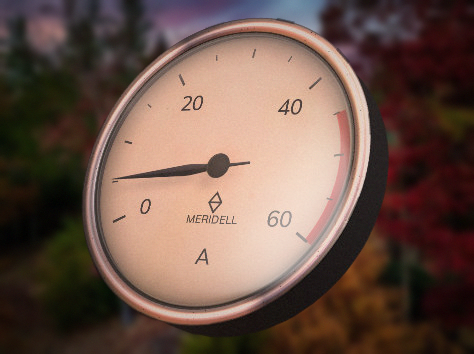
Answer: 5,A
